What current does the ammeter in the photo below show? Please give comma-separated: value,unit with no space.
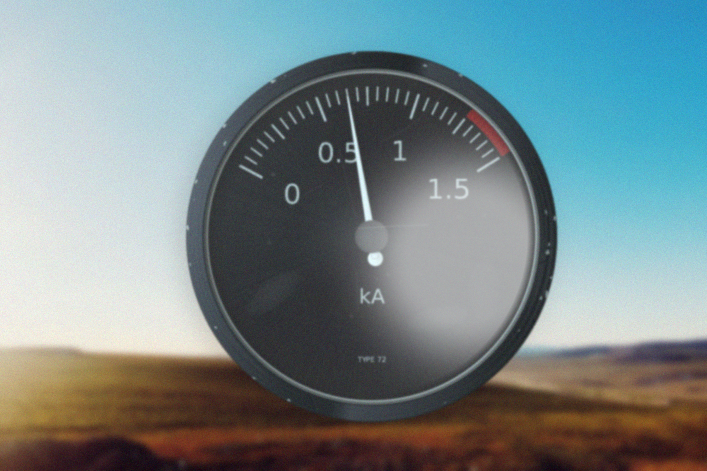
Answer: 0.65,kA
